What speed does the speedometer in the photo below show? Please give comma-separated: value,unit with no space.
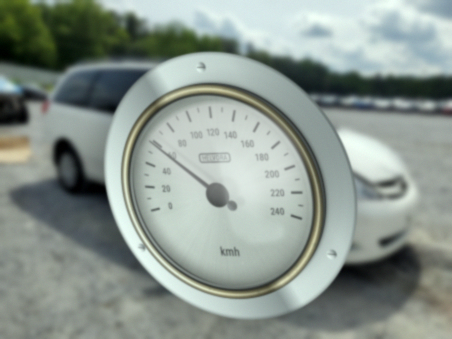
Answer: 60,km/h
